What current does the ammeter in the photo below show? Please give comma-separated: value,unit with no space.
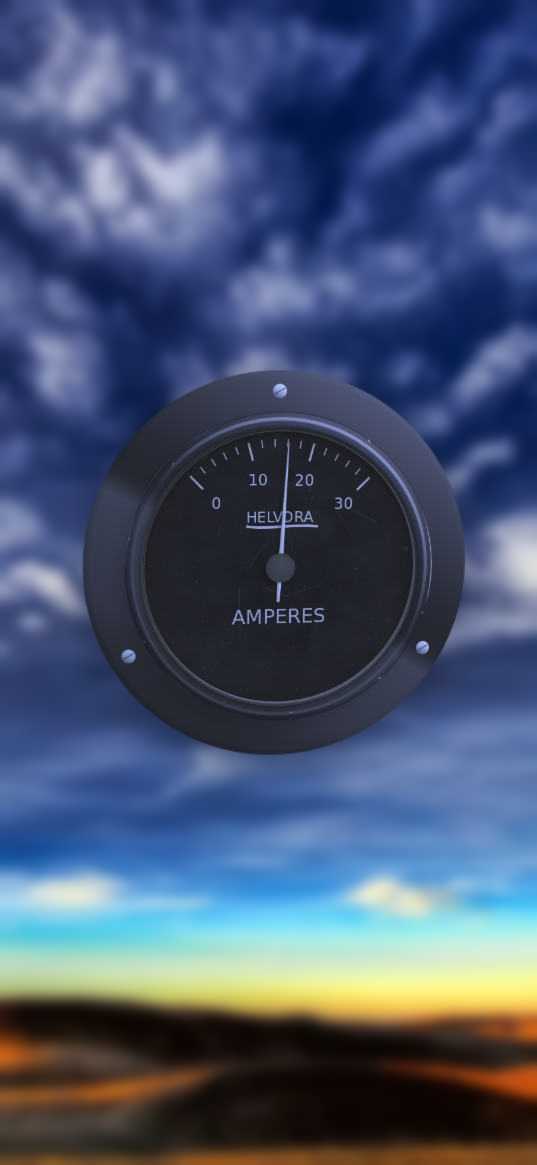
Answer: 16,A
